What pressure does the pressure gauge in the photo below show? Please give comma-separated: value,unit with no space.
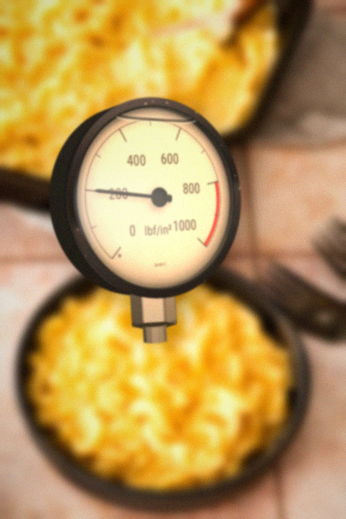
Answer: 200,psi
